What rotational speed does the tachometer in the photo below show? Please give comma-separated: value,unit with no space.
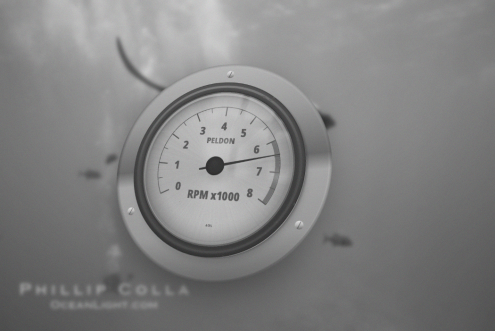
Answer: 6500,rpm
